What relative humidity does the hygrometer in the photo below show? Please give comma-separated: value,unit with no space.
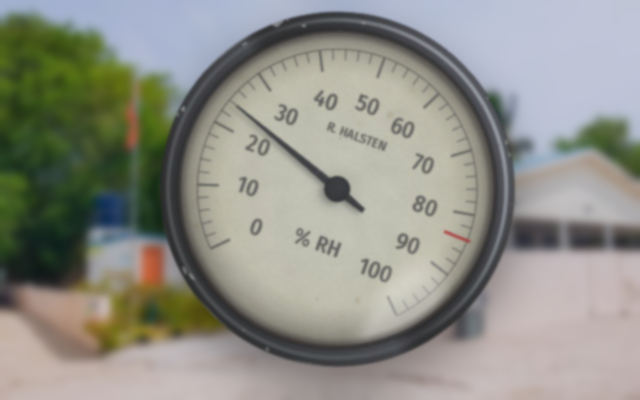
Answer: 24,%
